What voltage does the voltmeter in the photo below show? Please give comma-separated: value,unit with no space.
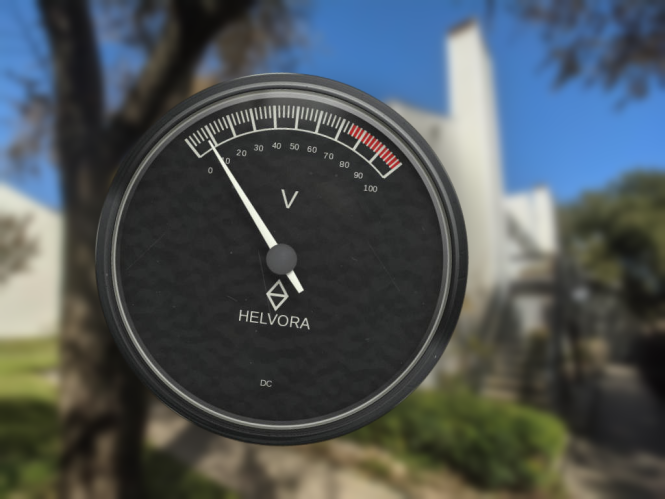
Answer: 8,V
